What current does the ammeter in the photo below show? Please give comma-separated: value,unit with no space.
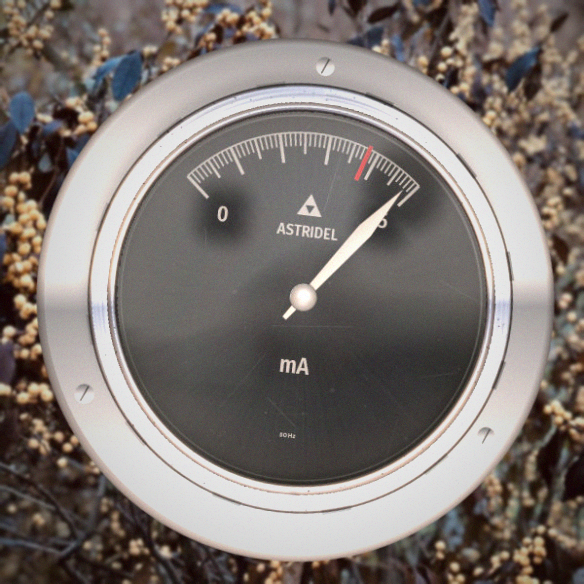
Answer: 4.8,mA
